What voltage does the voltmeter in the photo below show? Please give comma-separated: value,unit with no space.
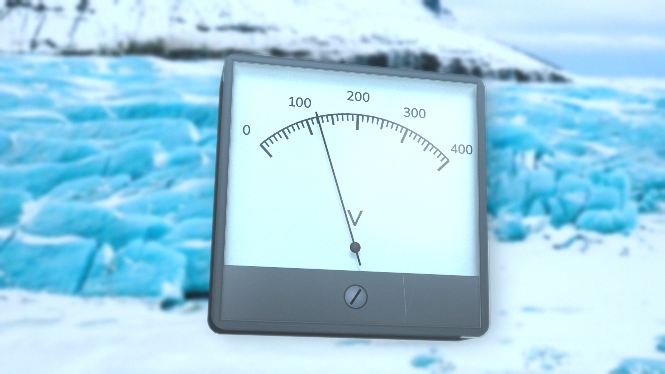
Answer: 120,V
